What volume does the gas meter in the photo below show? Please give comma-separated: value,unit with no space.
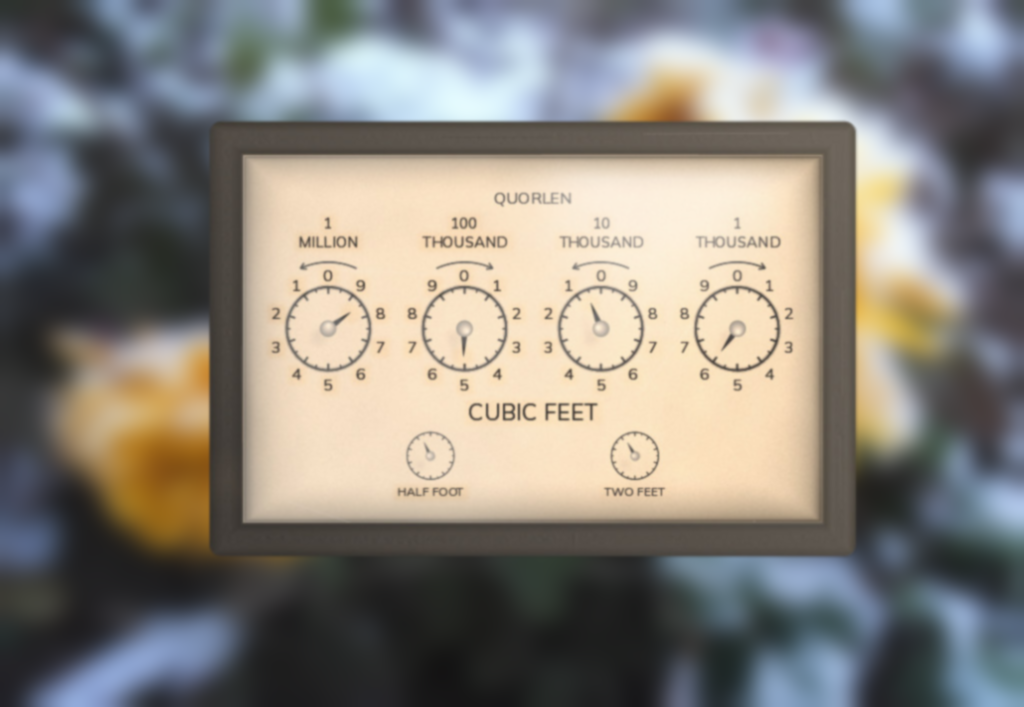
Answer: 850600,ft³
